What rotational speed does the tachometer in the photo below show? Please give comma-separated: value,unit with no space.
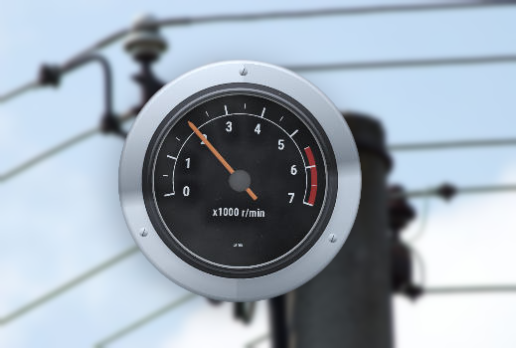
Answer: 2000,rpm
